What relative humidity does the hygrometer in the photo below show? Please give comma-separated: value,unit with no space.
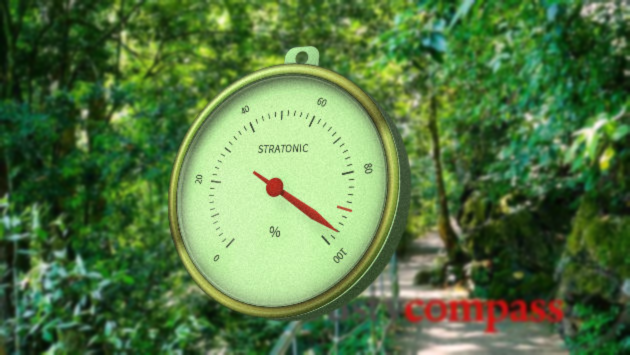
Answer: 96,%
